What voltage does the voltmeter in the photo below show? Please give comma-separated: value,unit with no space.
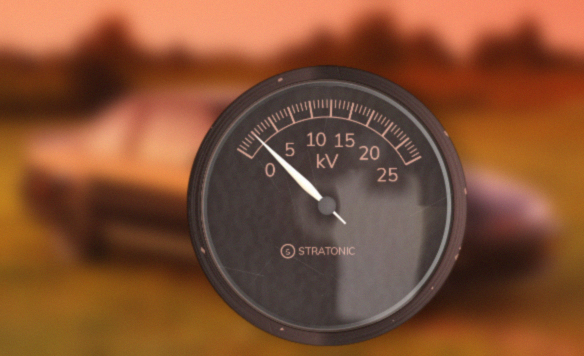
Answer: 2.5,kV
